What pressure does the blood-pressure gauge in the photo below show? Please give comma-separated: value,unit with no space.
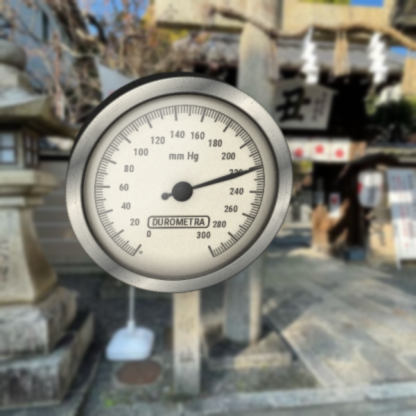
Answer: 220,mmHg
